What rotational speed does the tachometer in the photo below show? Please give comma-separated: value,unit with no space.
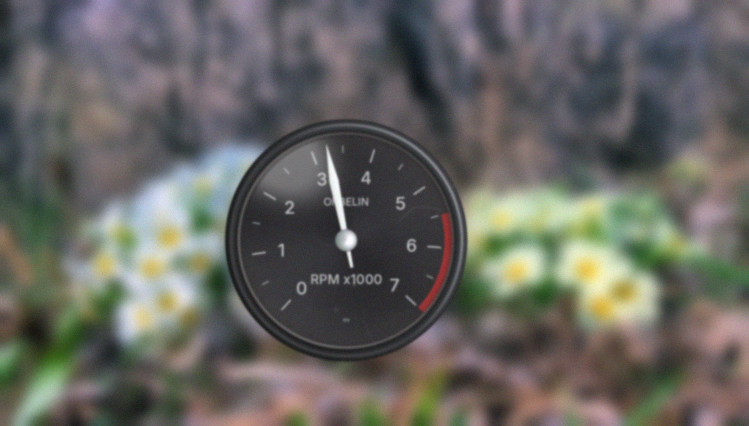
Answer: 3250,rpm
